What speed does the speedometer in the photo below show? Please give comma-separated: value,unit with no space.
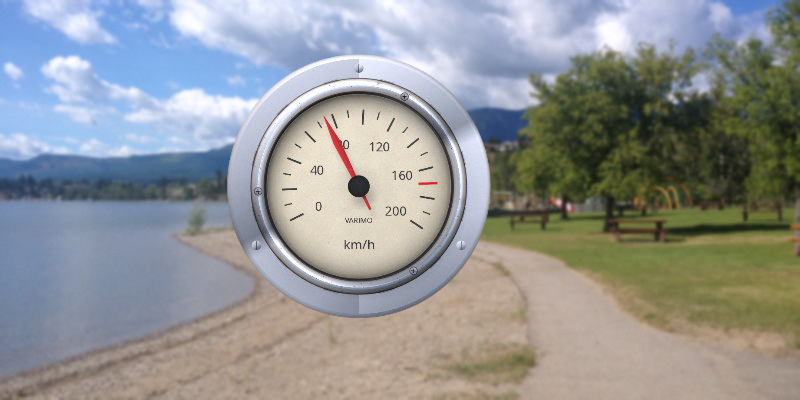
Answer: 75,km/h
